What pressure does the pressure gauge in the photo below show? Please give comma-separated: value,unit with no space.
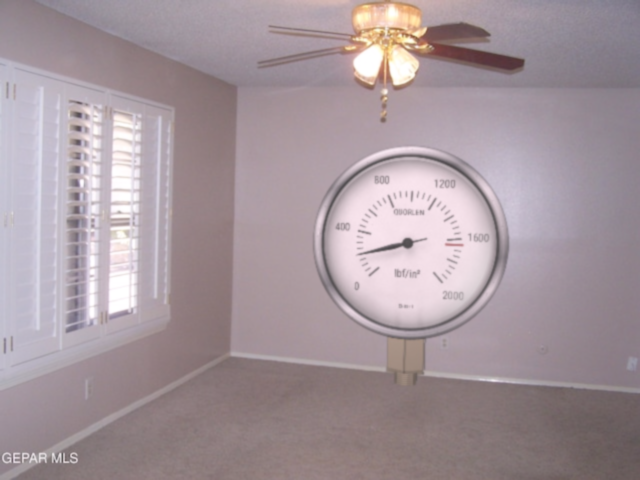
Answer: 200,psi
